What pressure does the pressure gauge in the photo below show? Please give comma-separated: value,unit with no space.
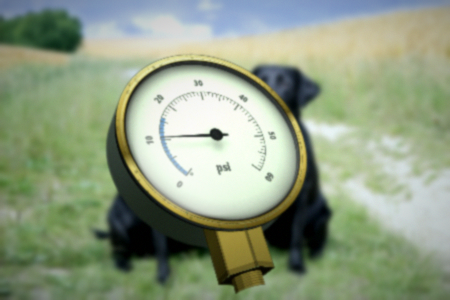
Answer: 10,psi
